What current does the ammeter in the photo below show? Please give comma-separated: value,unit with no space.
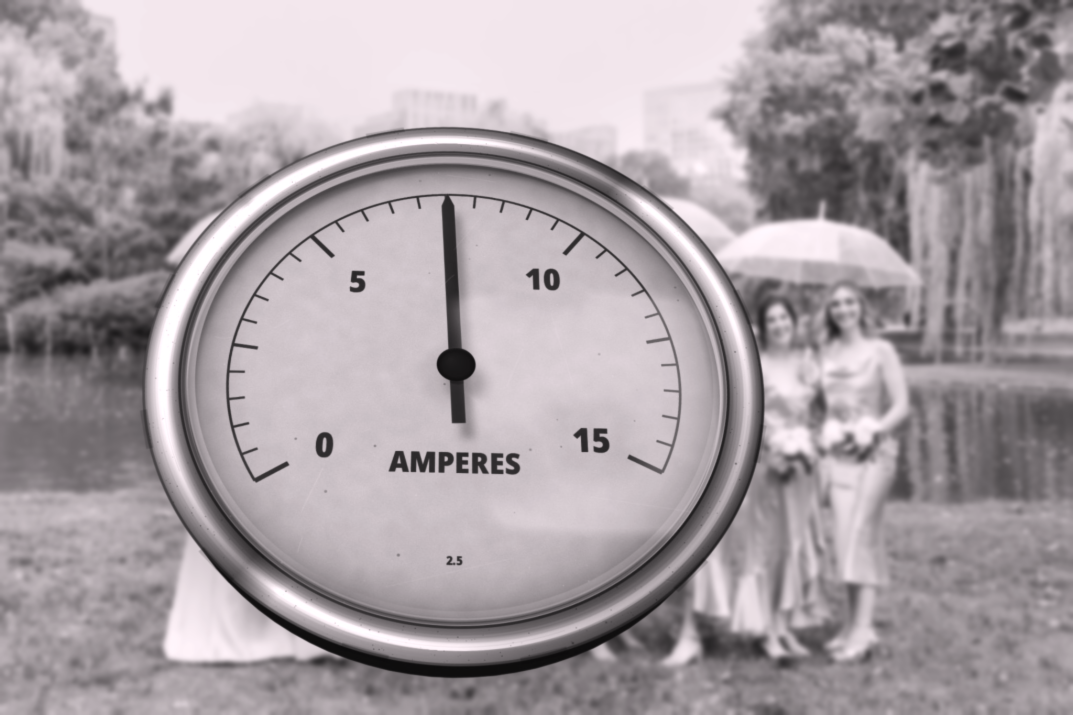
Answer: 7.5,A
